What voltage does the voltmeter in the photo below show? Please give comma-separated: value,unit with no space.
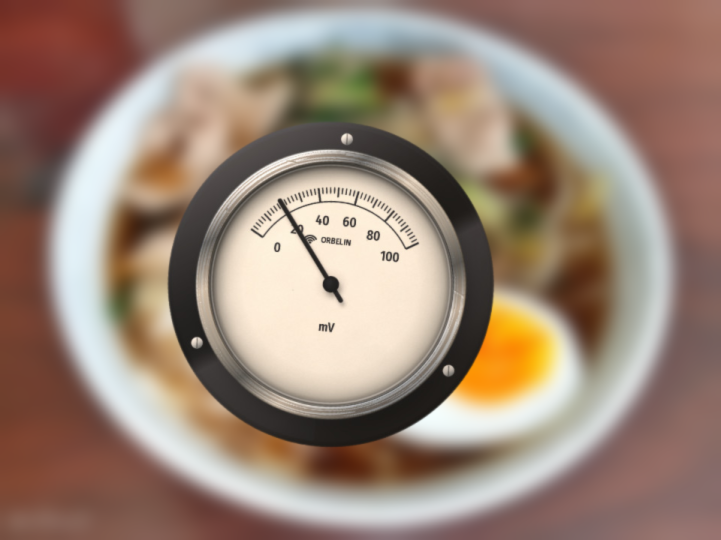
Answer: 20,mV
